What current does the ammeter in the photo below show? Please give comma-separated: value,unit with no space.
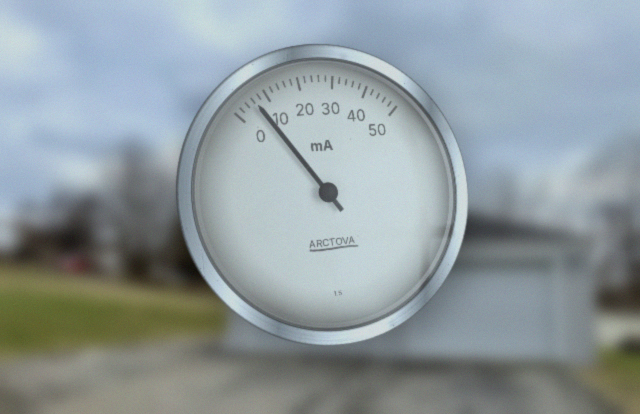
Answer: 6,mA
